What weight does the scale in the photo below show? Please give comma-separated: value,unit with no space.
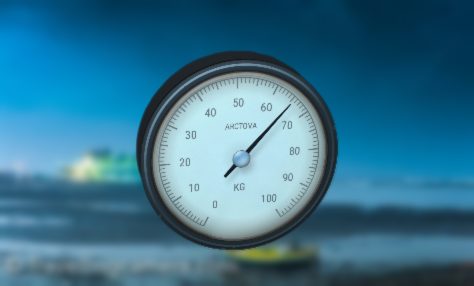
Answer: 65,kg
